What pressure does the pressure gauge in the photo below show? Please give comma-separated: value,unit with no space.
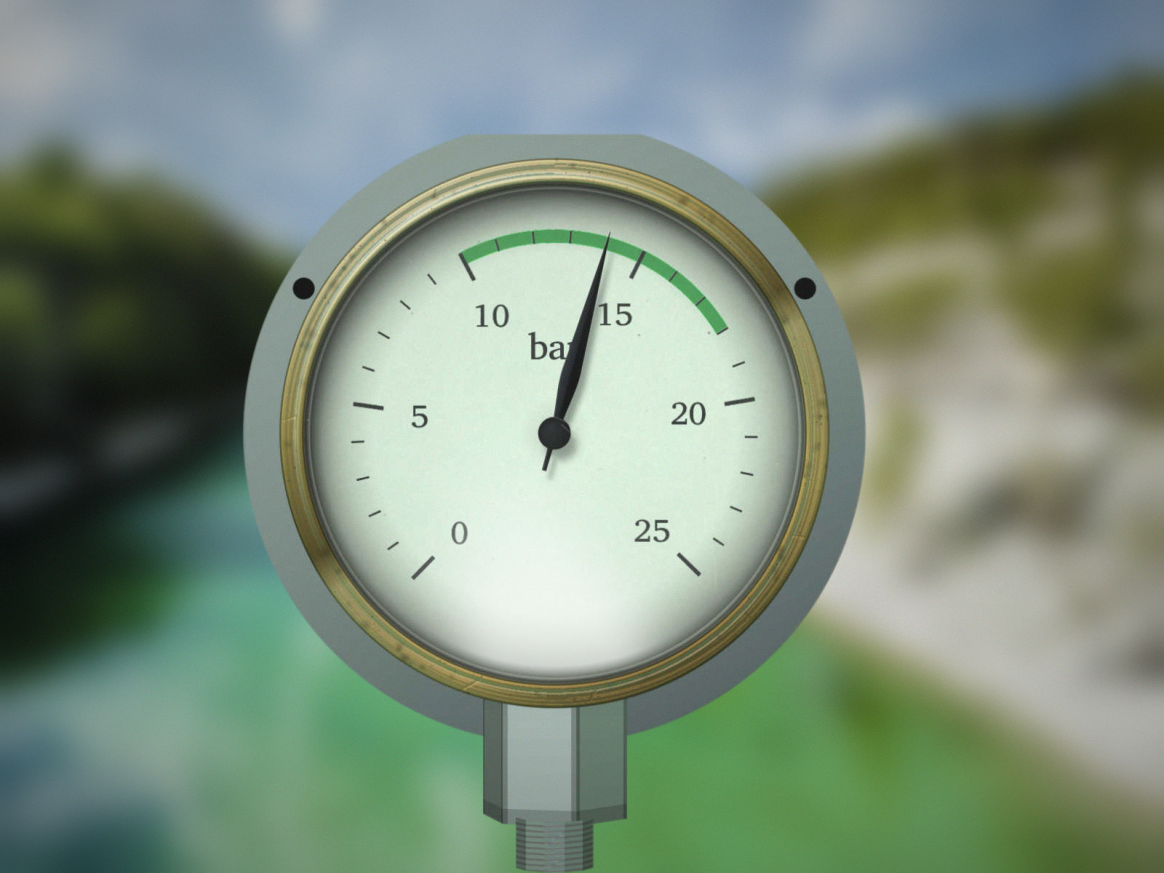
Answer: 14,bar
